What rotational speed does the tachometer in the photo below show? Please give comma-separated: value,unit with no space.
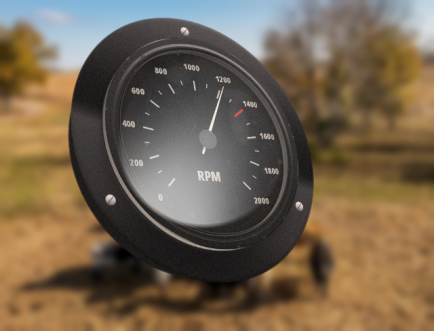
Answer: 1200,rpm
